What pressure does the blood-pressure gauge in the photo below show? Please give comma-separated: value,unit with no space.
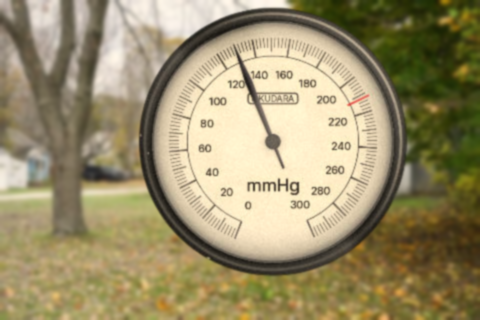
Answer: 130,mmHg
